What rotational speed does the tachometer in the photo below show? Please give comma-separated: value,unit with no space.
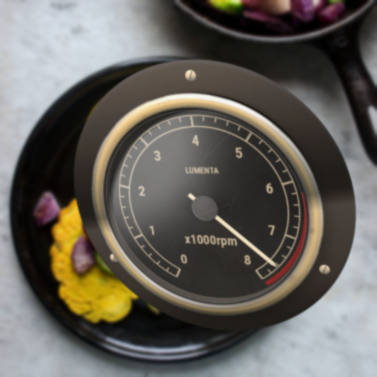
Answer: 7600,rpm
